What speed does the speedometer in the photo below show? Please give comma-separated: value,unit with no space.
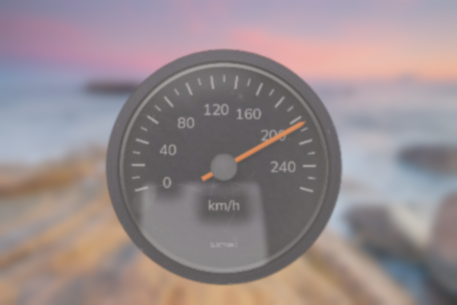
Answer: 205,km/h
